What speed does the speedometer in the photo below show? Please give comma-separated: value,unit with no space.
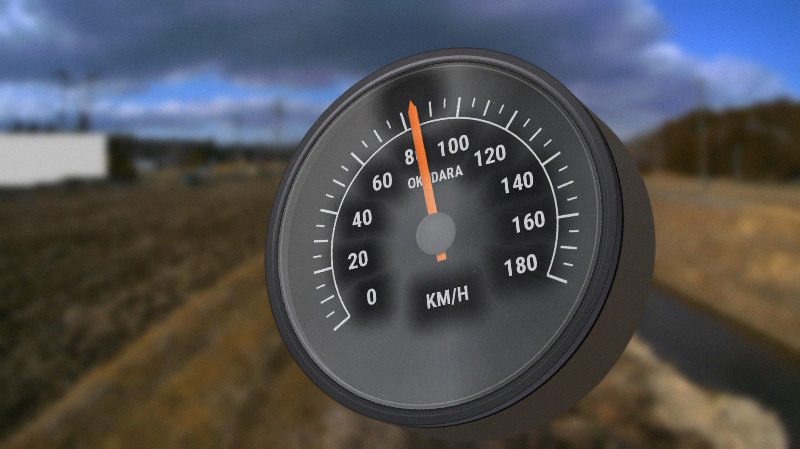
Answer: 85,km/h
